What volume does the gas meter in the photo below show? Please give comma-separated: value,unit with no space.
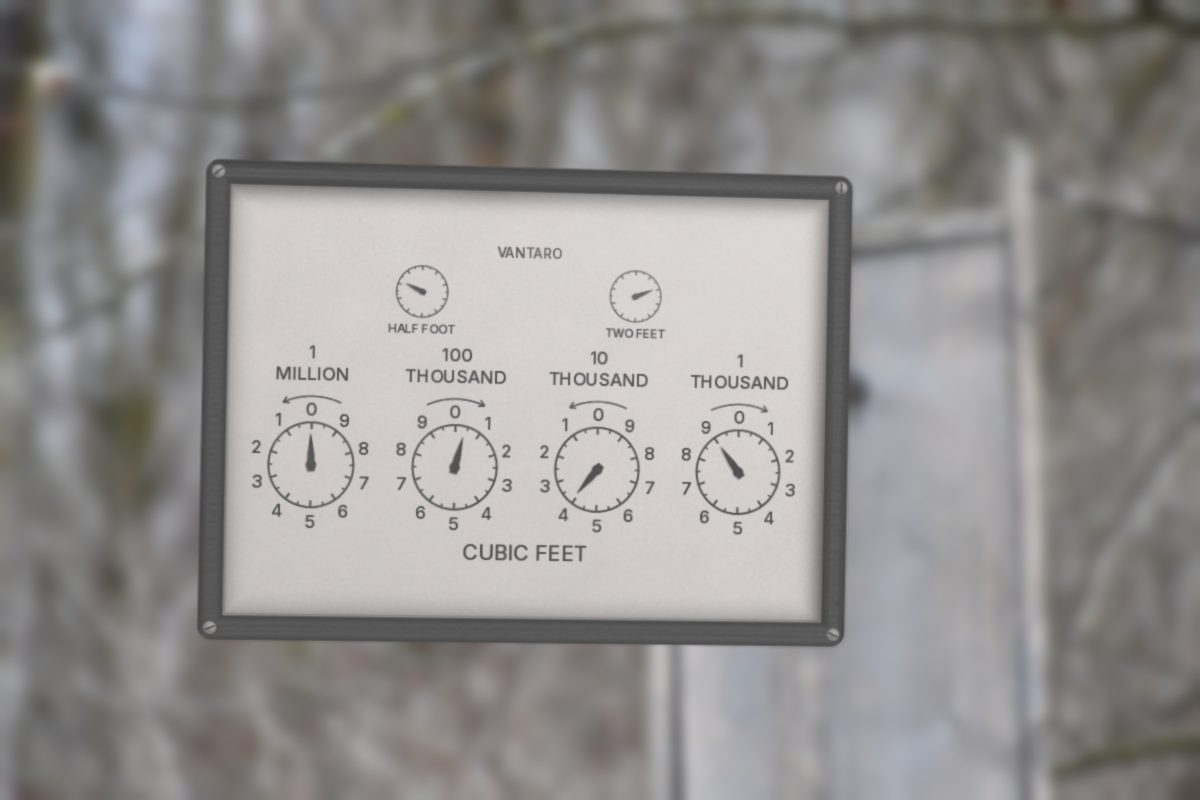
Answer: 3900,ft³
